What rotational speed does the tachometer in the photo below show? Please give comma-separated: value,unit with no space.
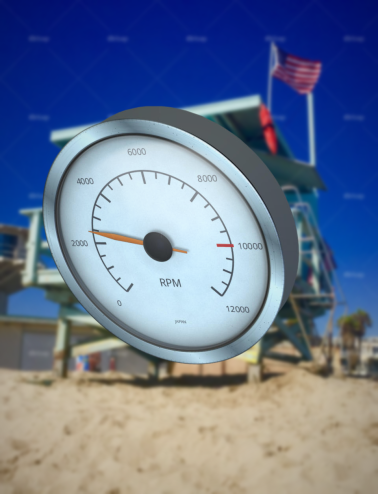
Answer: 2500,rpm
